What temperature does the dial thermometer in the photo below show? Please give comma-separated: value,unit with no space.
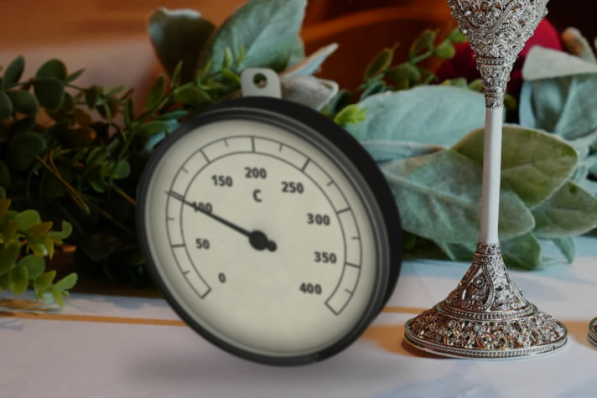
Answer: 100,°C
